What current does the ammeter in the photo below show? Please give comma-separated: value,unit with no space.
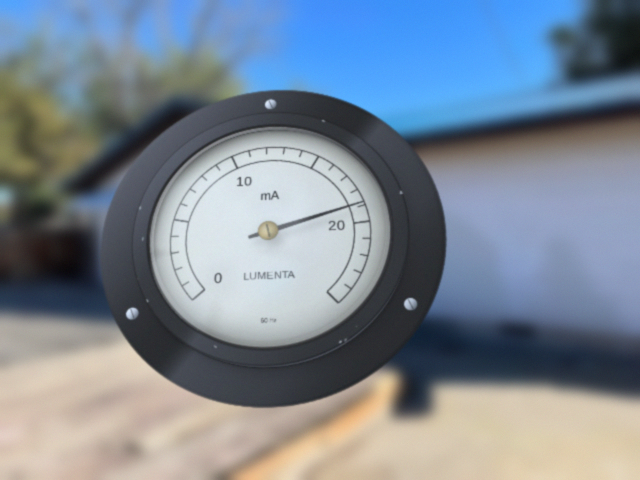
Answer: 19,mA
